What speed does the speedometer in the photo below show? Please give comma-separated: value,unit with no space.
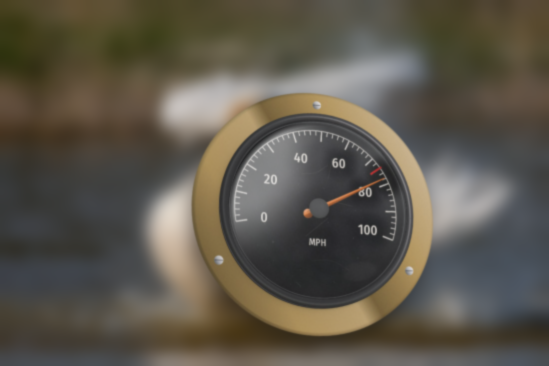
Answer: 78,mph
